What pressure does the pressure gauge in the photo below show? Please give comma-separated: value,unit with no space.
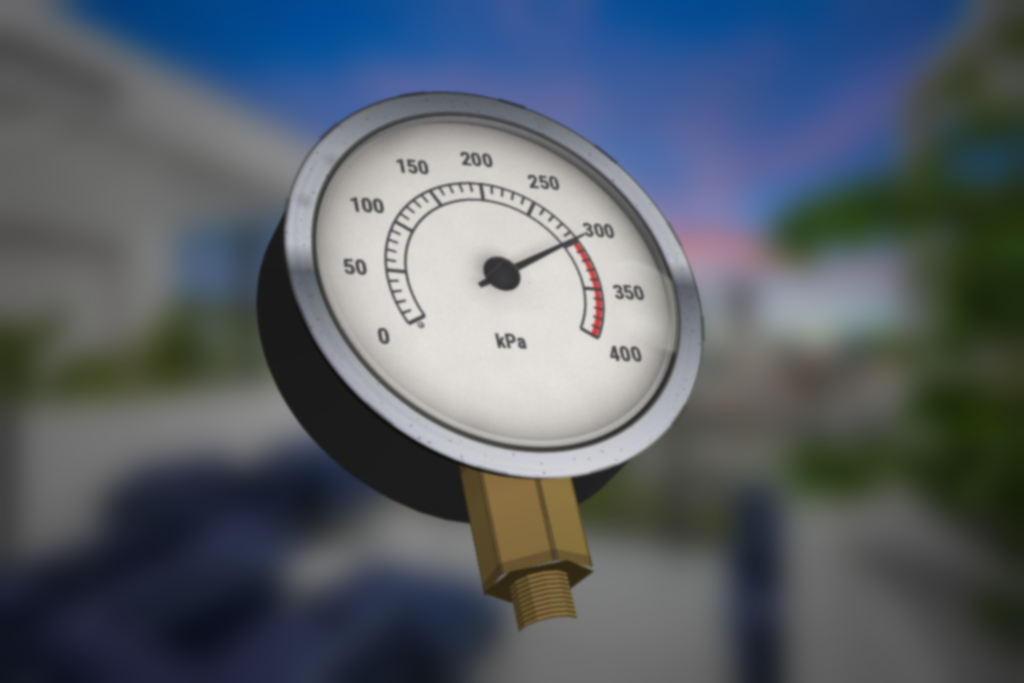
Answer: 300,kPa
